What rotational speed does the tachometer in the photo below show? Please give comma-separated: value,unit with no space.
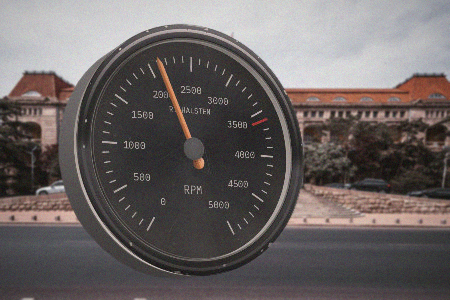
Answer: 2100,rpm
